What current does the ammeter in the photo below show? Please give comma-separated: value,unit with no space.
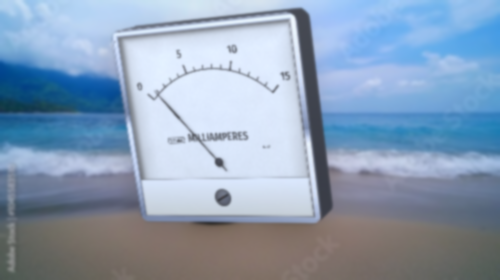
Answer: 1,mA
